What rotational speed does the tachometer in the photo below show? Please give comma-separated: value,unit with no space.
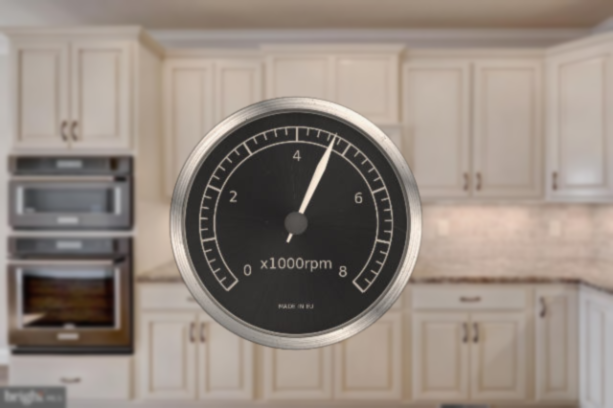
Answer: 4700,rpm
